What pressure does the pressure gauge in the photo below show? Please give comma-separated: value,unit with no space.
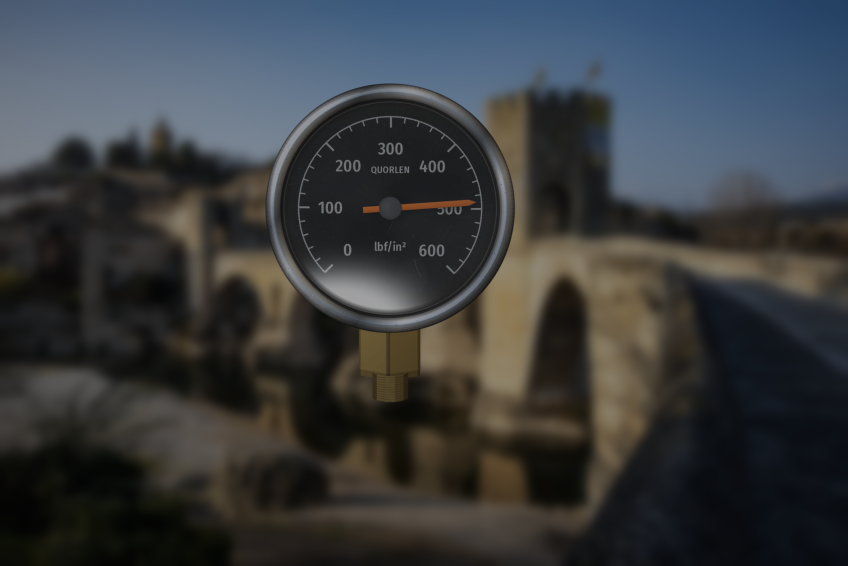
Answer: 490,psi
